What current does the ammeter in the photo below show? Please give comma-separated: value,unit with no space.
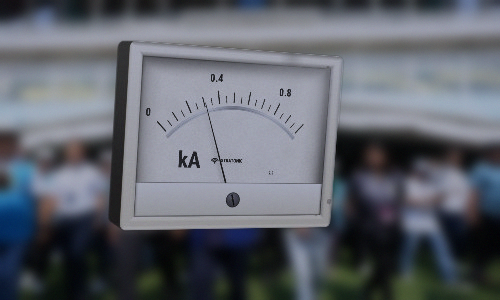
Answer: 0.3,kA
